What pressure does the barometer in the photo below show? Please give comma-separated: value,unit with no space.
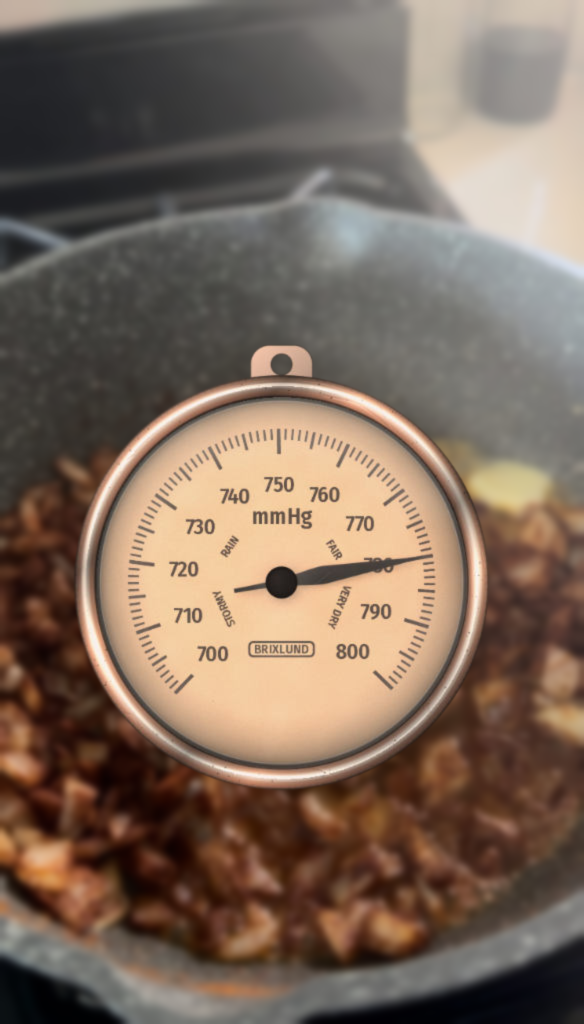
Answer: 780,mmHg
